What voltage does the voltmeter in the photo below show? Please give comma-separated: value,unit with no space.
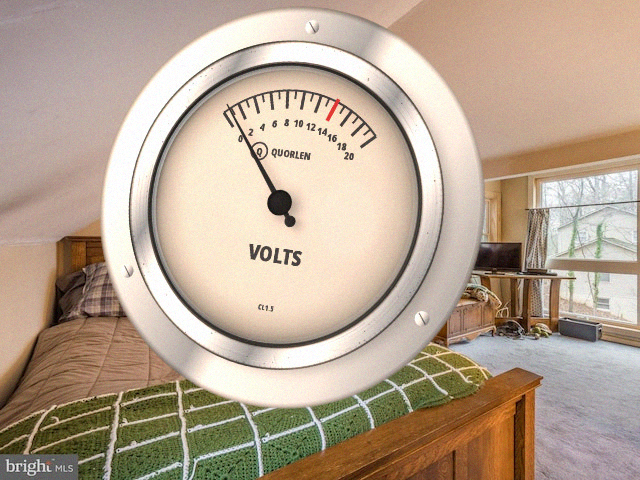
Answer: 1,V
